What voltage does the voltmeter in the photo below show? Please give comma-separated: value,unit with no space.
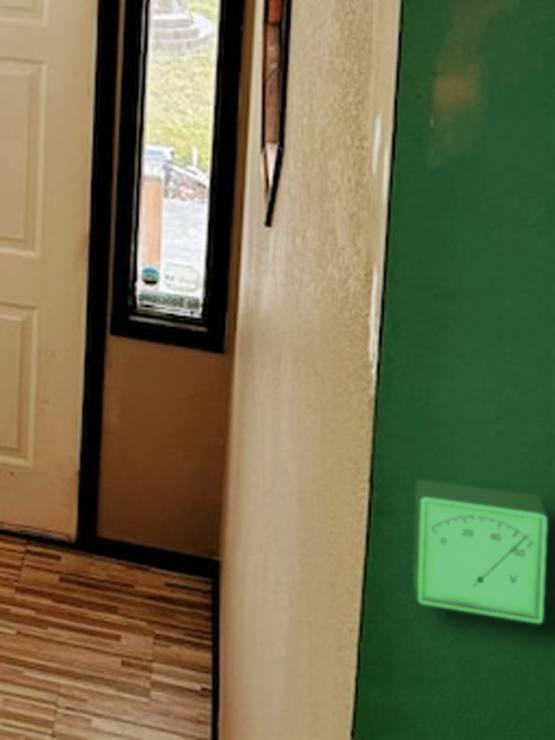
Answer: 55,V
